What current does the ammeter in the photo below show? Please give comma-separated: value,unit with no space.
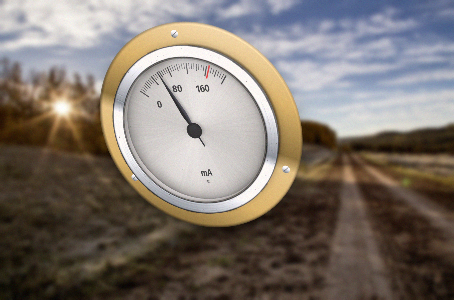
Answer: 60,mA
